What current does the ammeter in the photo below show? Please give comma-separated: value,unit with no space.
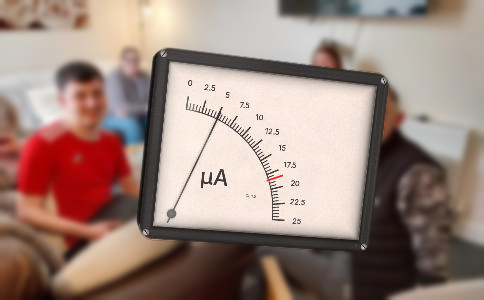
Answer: 5,µA
